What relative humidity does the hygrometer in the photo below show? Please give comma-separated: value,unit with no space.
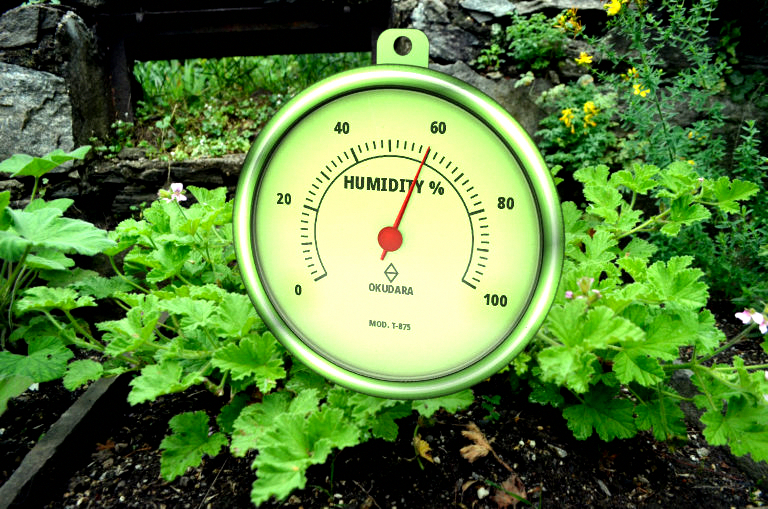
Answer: 60,%
